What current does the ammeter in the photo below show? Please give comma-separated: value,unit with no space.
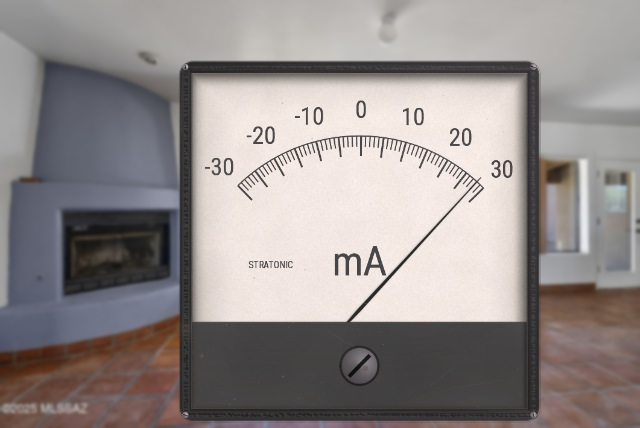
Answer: 28,mA
